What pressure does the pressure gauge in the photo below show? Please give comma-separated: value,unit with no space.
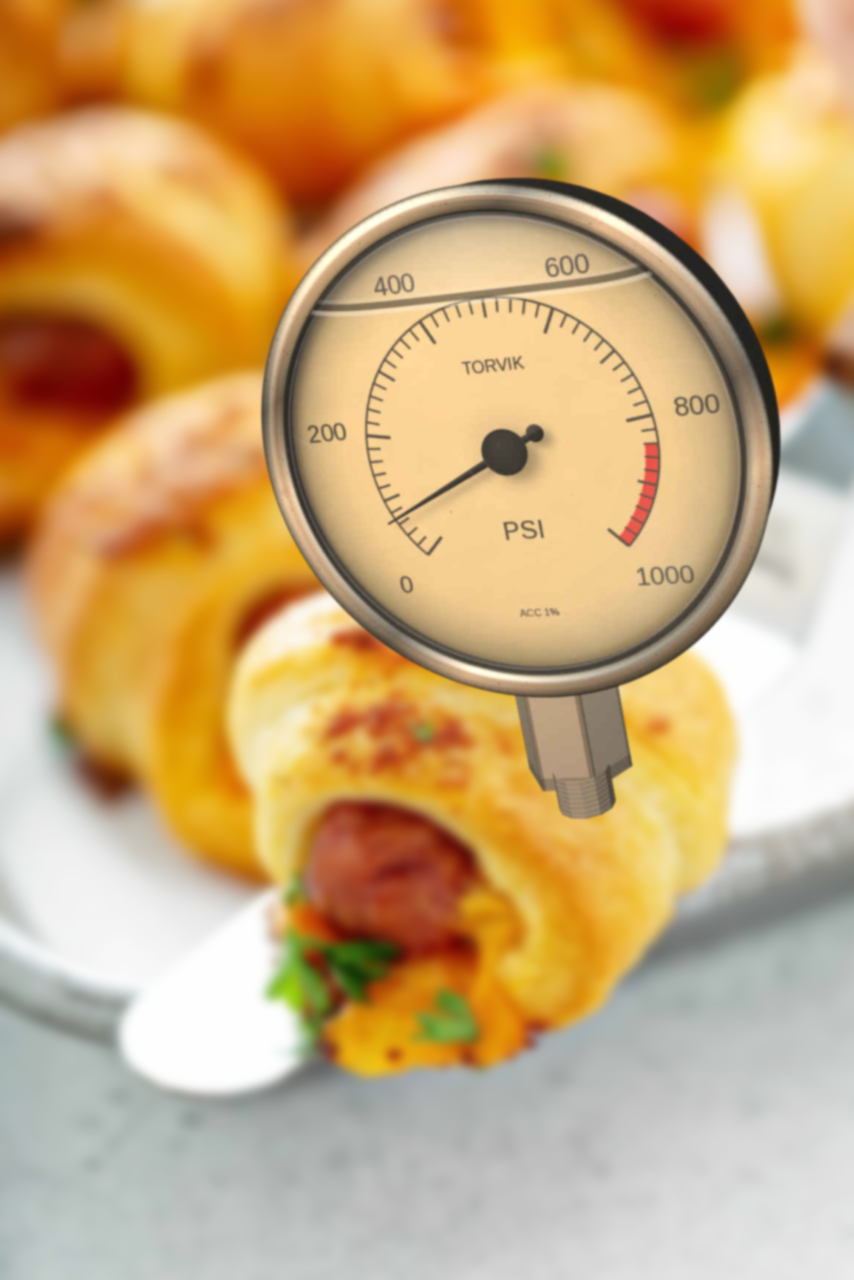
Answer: 70,psi
